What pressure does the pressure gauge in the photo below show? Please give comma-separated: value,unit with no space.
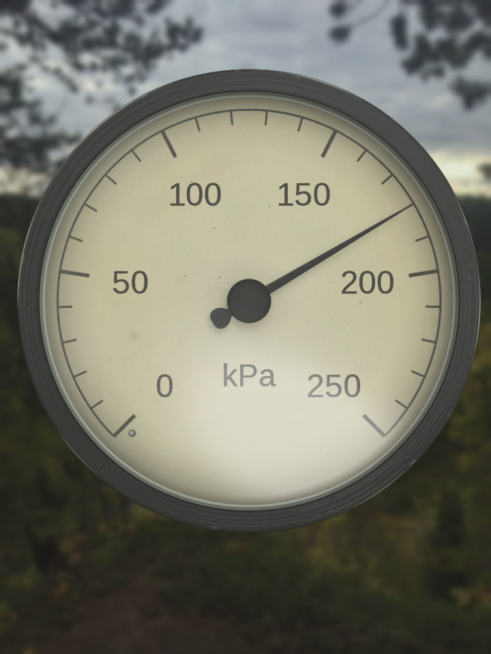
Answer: 180,kPa
